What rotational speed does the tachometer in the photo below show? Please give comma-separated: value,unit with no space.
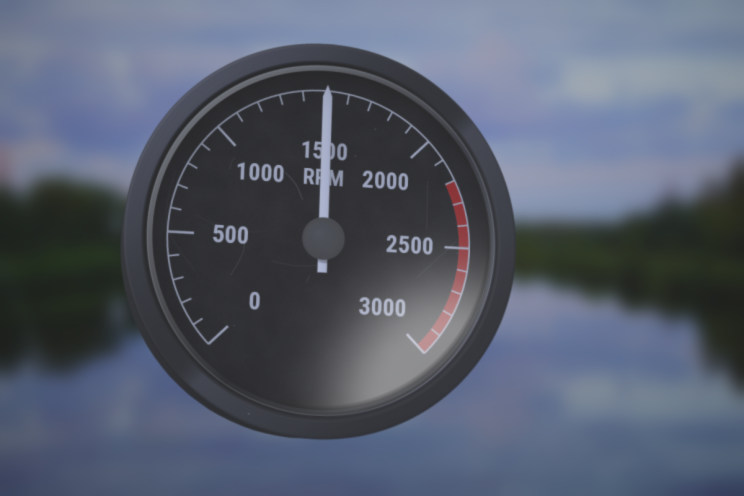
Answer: 1500,rpm
